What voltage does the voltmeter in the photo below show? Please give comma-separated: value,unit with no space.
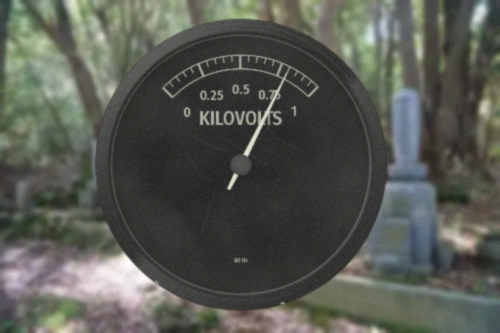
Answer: 0.8,kV
